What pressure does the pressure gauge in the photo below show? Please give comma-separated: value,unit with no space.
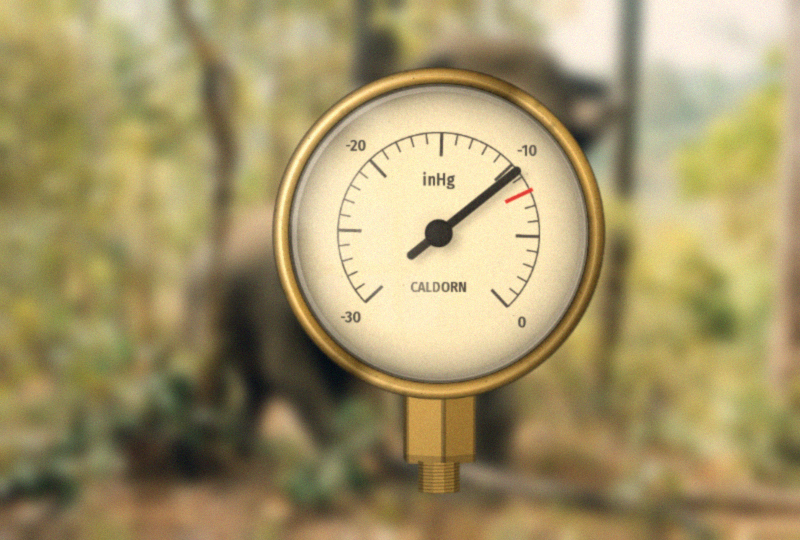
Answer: -9.5,inHg
